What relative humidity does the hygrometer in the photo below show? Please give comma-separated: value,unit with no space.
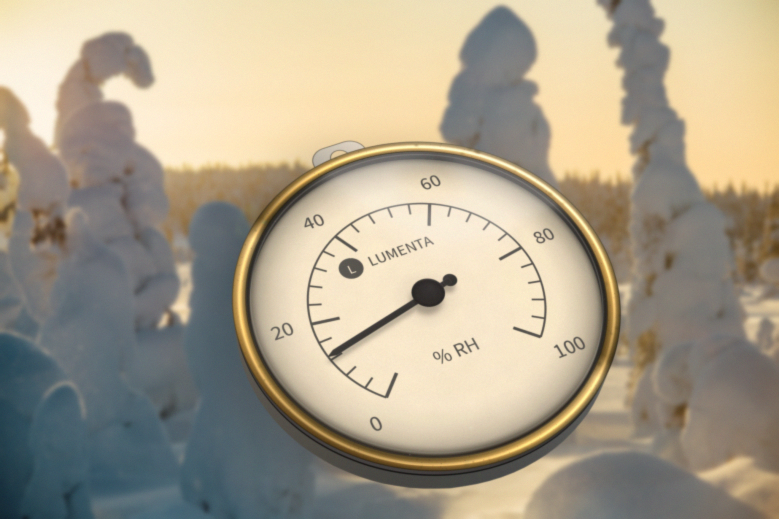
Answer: 12,%
